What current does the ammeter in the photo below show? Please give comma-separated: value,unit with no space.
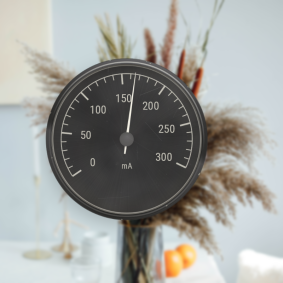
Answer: 165,mA
